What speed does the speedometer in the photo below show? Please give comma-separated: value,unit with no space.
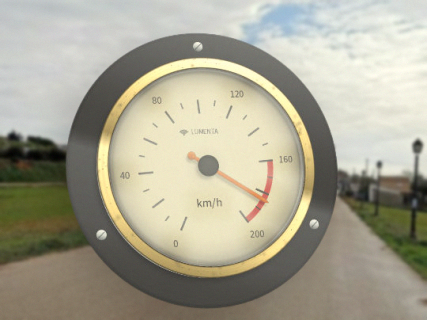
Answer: 185,km/h
